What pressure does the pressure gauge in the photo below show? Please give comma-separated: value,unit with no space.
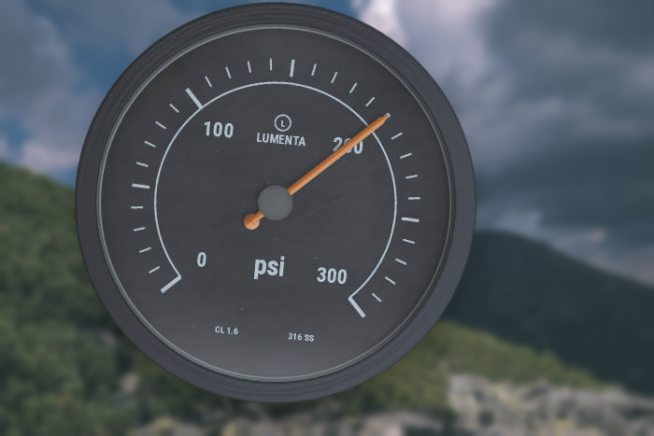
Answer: 200,psi
